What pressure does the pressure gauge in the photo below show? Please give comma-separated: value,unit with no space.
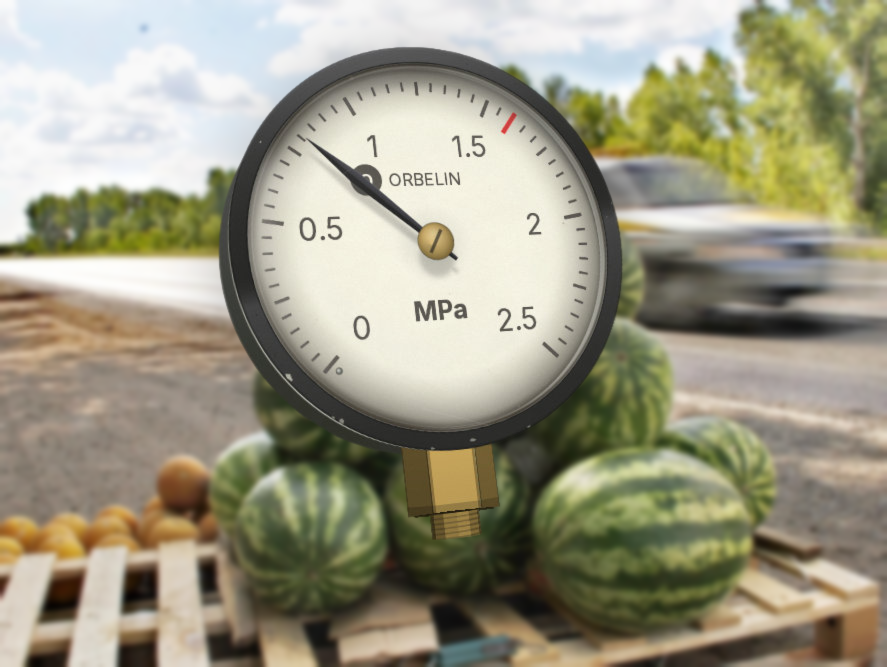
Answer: 0.8,MPa
